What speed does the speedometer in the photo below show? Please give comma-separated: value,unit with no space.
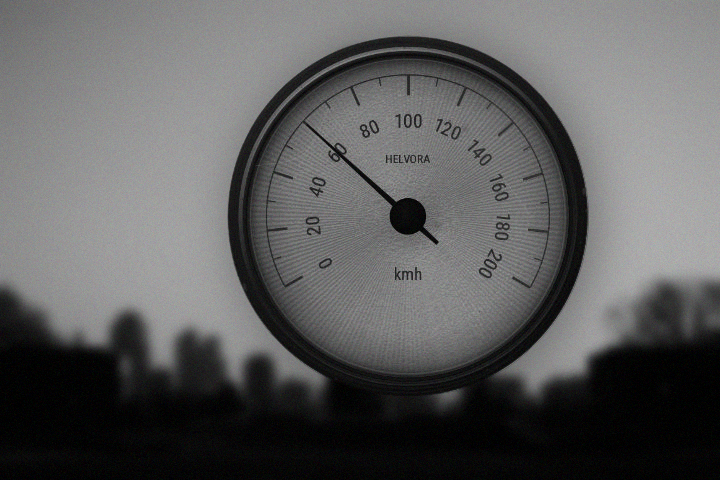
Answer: 60,km/h
